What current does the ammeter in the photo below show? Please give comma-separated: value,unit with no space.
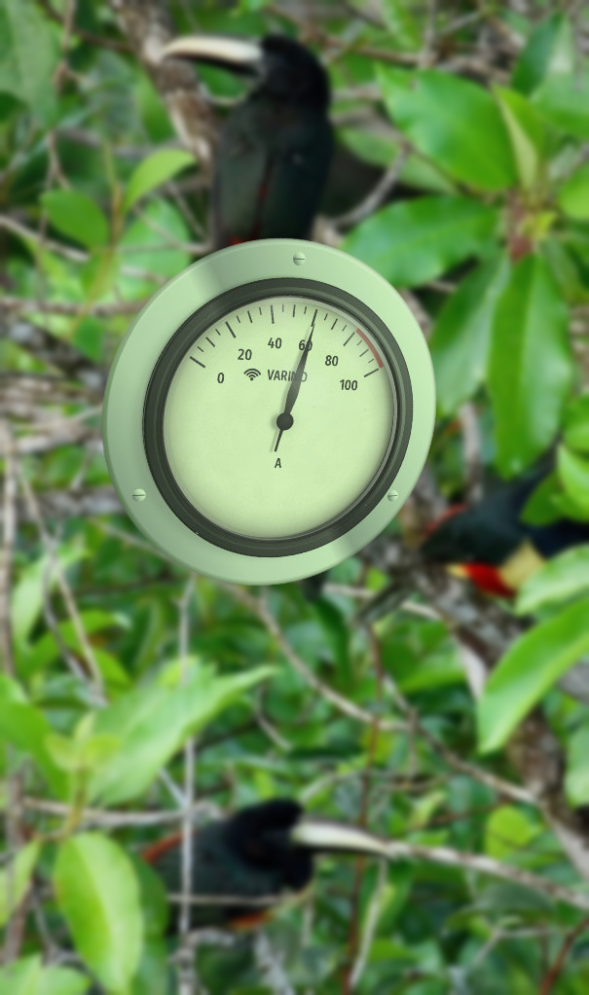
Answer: 60,A
